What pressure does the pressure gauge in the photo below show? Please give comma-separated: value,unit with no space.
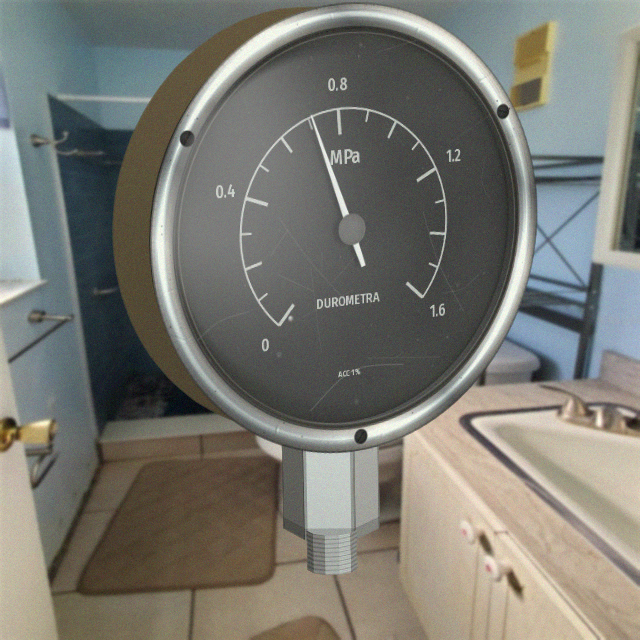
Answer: 0.7,MPa
